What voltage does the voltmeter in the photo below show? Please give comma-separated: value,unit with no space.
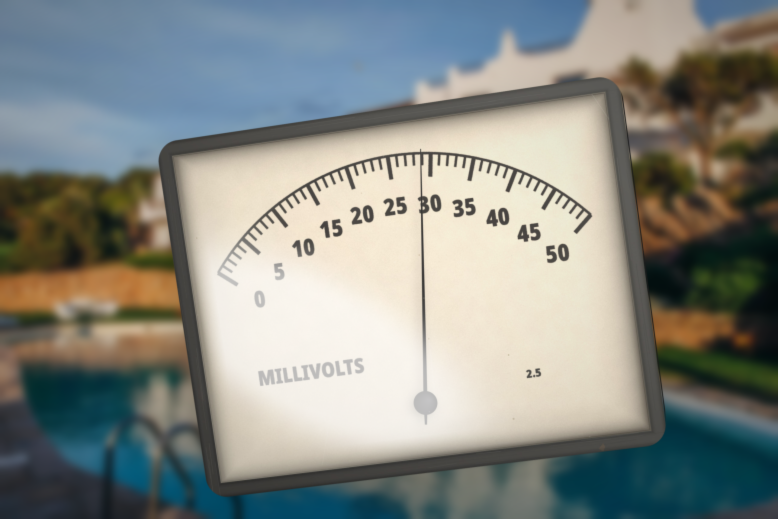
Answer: 29,mV
